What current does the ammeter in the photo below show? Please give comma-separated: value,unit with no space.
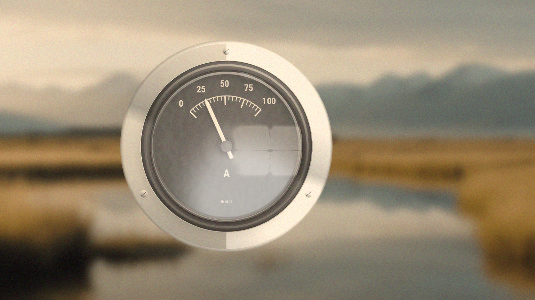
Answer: 25,A
